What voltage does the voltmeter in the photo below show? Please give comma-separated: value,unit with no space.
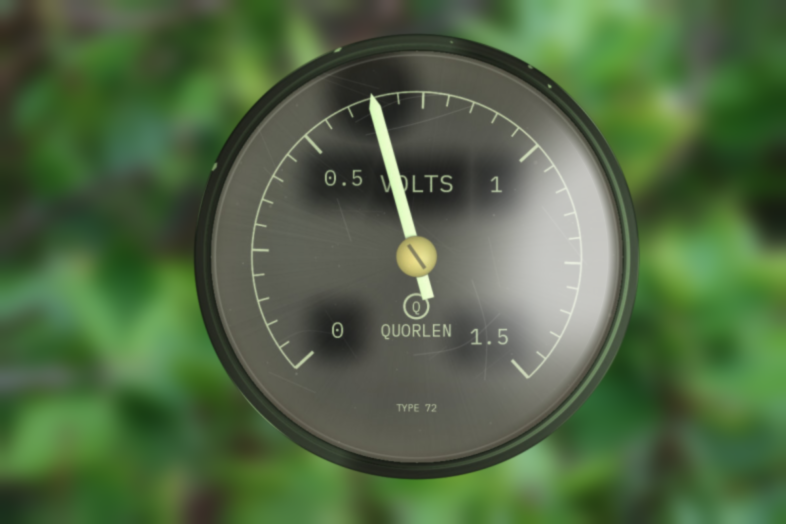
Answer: 0.65,V
